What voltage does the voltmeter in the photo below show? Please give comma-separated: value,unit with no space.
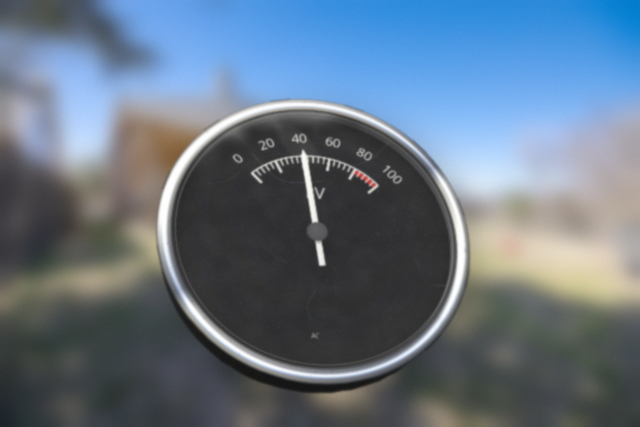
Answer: 40,kV
